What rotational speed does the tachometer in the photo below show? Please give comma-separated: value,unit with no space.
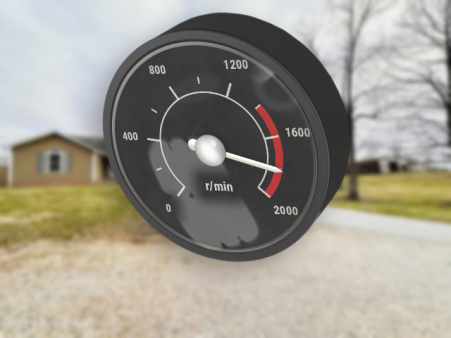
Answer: 1800,rpm
